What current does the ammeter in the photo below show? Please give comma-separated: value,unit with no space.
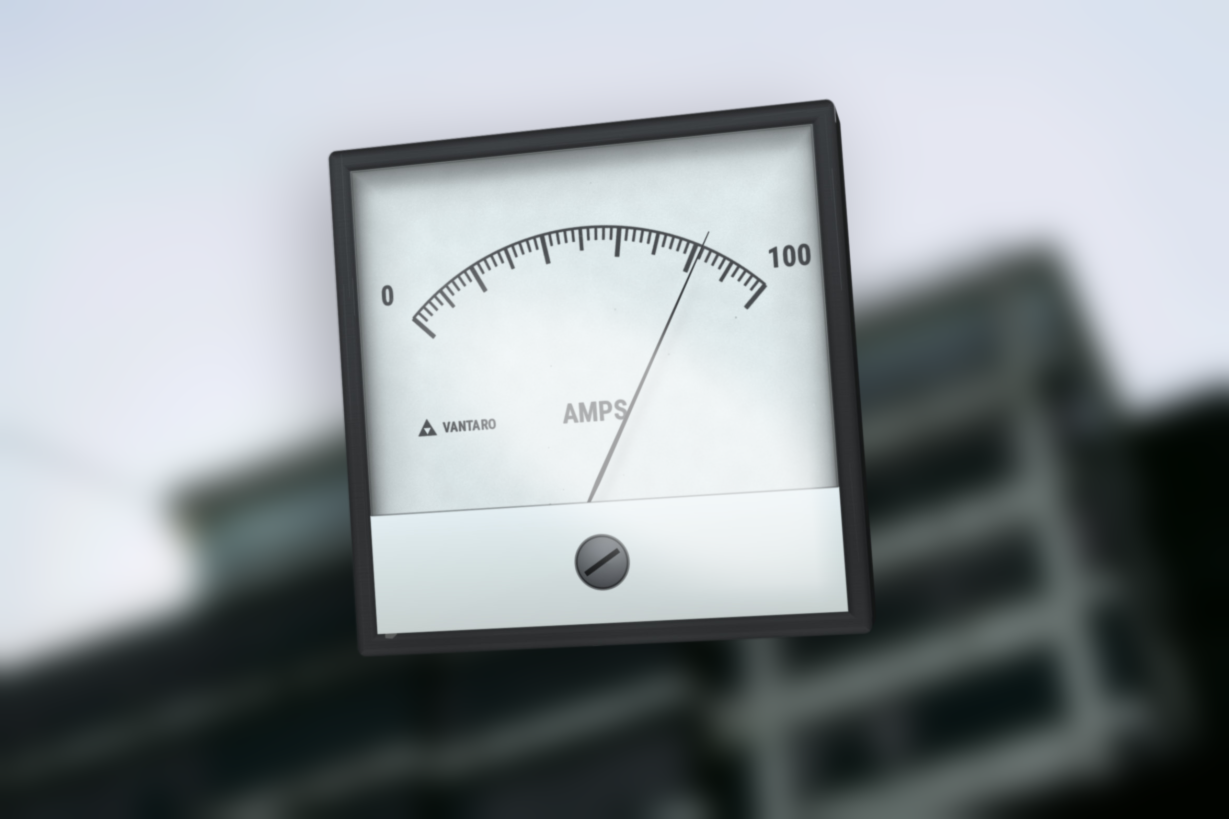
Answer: 82,A
